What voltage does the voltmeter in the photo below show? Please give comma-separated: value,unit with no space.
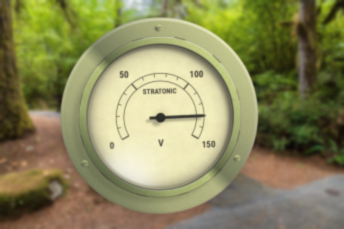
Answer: 130,V
